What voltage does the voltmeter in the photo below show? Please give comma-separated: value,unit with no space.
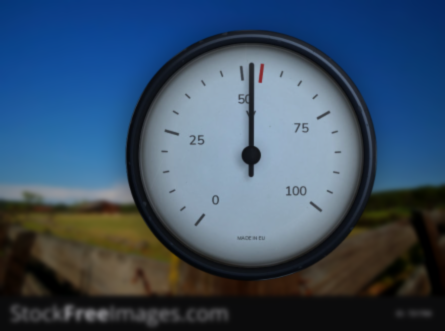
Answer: 52.5,V
